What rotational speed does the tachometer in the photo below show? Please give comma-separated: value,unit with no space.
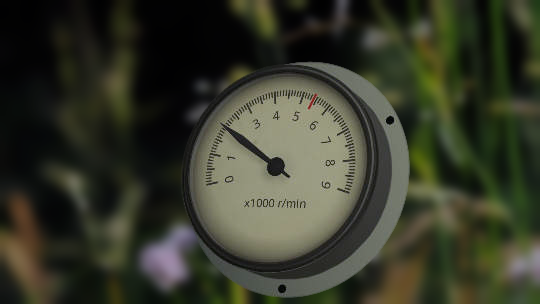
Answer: 2000,rpm
